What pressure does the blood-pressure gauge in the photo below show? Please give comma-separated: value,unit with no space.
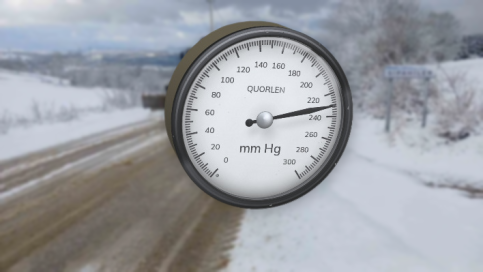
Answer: 230,mmHg
